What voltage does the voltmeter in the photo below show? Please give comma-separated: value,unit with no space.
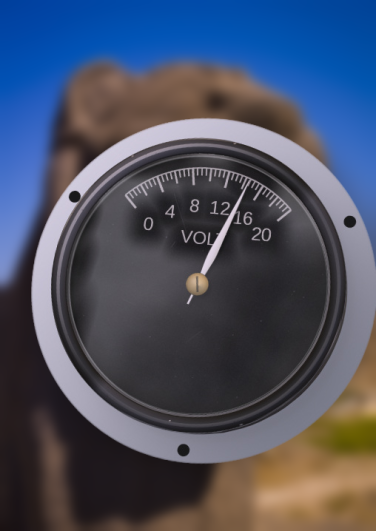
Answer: 14.5,V
